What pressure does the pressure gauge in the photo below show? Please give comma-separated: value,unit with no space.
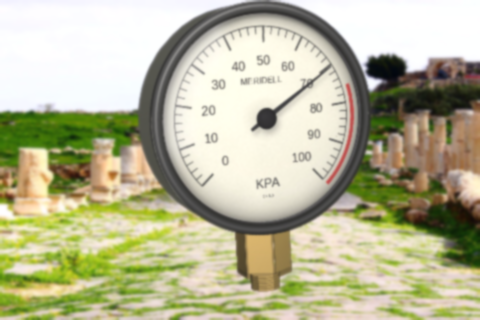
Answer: 70,kPa
